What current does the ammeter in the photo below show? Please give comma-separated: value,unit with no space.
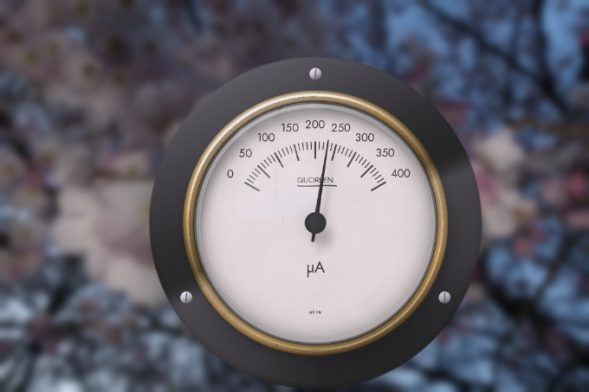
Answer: 230,µA
